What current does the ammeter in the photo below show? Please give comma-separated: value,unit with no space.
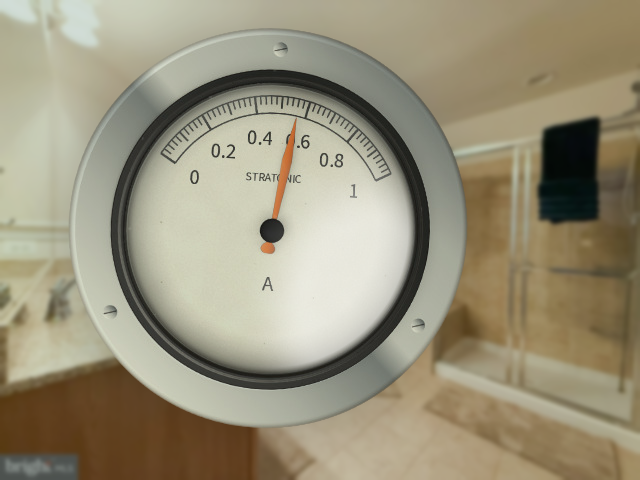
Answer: 0.56,A
